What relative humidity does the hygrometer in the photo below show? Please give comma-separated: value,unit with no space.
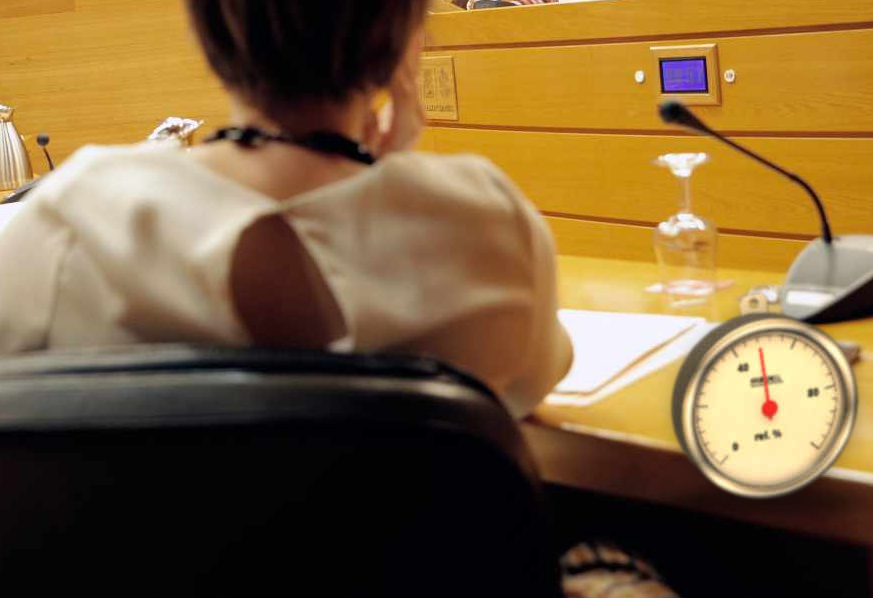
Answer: 48,%
